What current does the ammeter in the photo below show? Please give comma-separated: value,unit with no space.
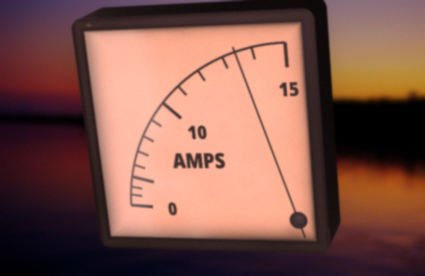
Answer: 13.5,A
